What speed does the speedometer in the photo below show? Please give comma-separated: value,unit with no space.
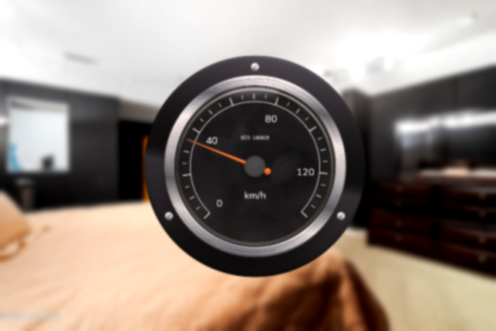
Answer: 35,km/h
